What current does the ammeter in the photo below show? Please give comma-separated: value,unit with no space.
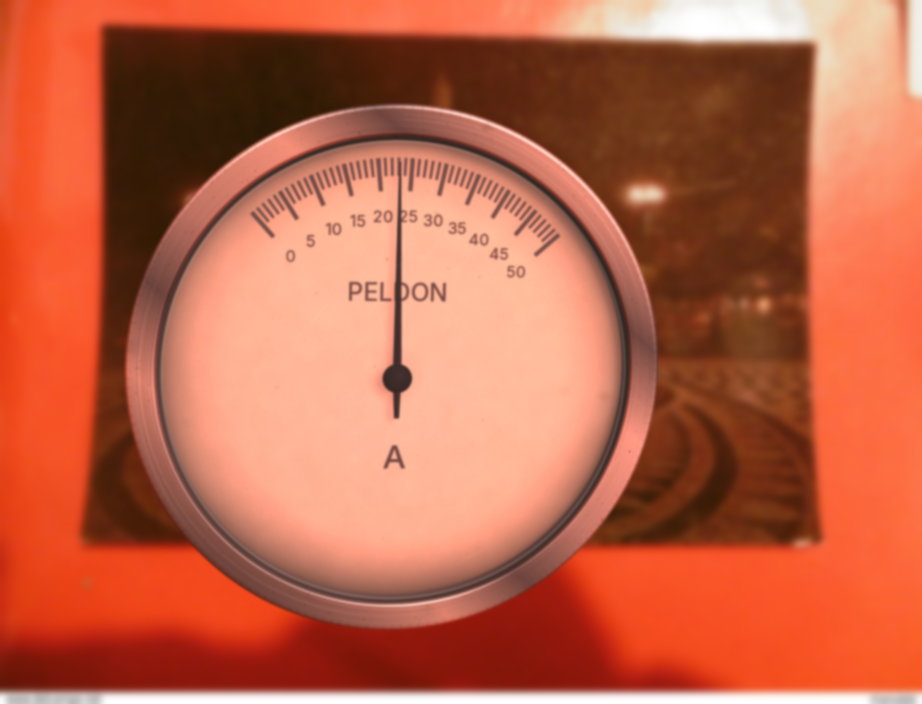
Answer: 23,A
